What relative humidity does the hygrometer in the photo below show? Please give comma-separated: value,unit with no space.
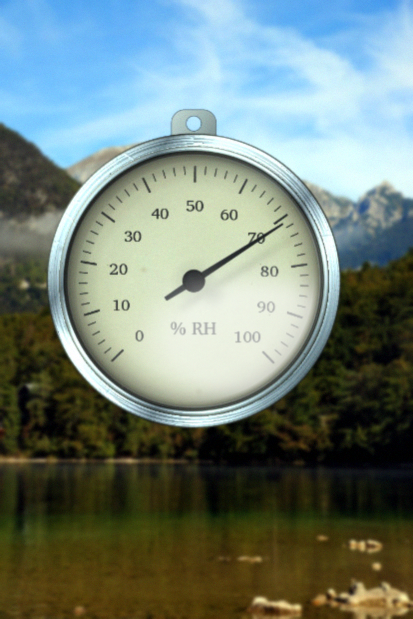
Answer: 71,%
